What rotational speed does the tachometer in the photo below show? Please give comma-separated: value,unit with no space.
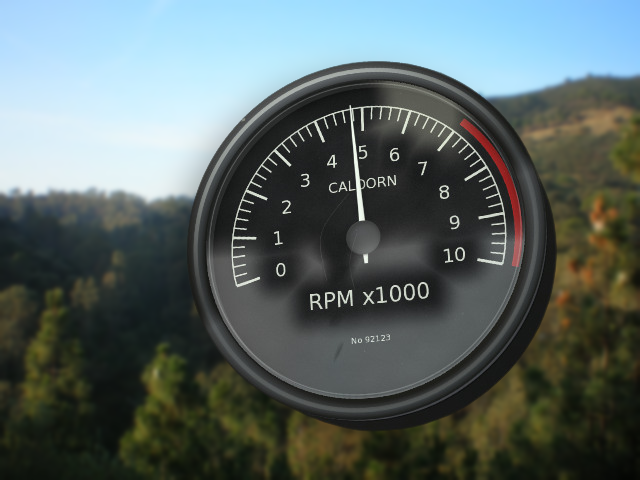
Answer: 4800,rpm
